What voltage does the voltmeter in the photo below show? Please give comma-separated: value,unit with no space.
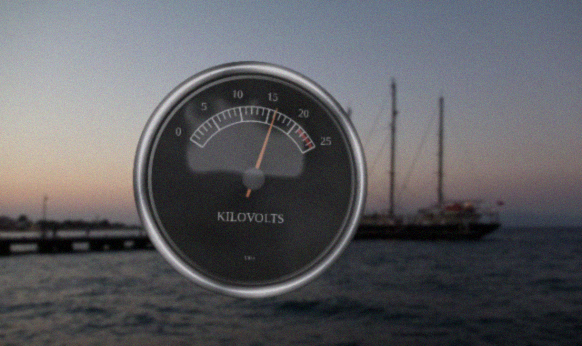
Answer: 16,kV
